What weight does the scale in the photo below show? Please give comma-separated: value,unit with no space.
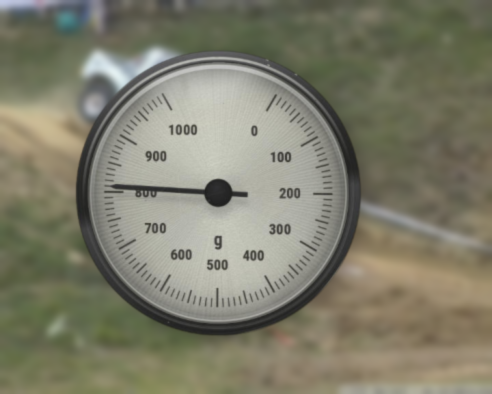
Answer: 810,g
